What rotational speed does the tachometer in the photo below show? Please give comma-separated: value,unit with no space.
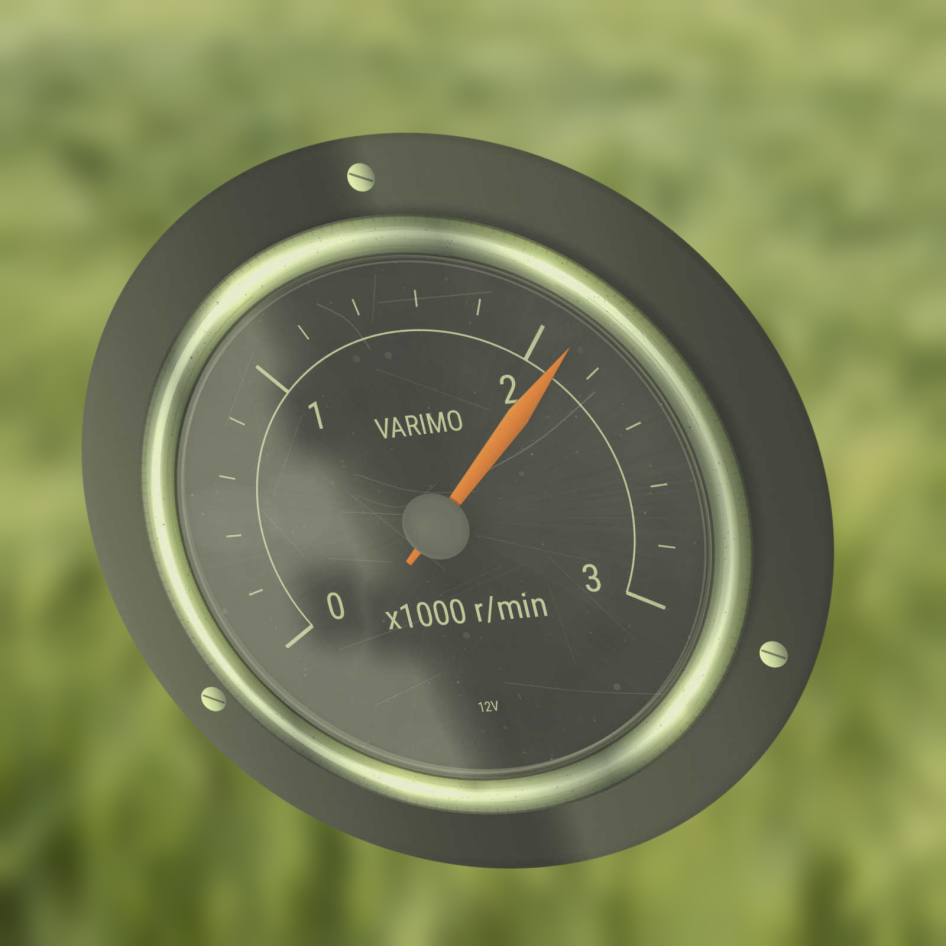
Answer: 2100,rpm
